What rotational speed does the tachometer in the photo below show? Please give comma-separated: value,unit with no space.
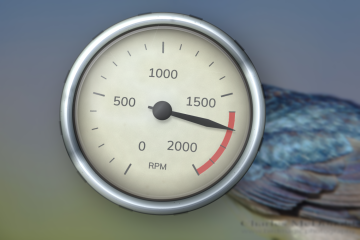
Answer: 1700,rpm
